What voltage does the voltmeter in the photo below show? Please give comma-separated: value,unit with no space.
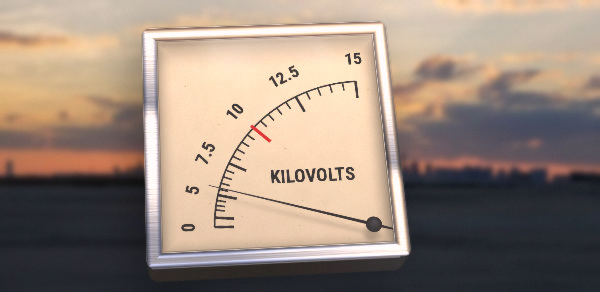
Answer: 5.5,kV
